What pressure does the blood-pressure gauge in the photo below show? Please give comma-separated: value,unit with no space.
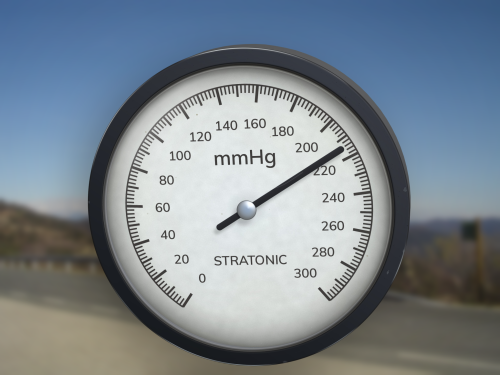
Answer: 214,mmHg
